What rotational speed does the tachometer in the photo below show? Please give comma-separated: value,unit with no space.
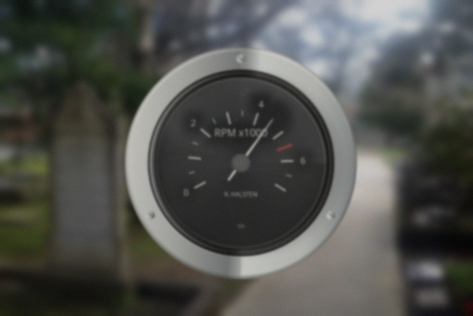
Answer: 4500,rpm
